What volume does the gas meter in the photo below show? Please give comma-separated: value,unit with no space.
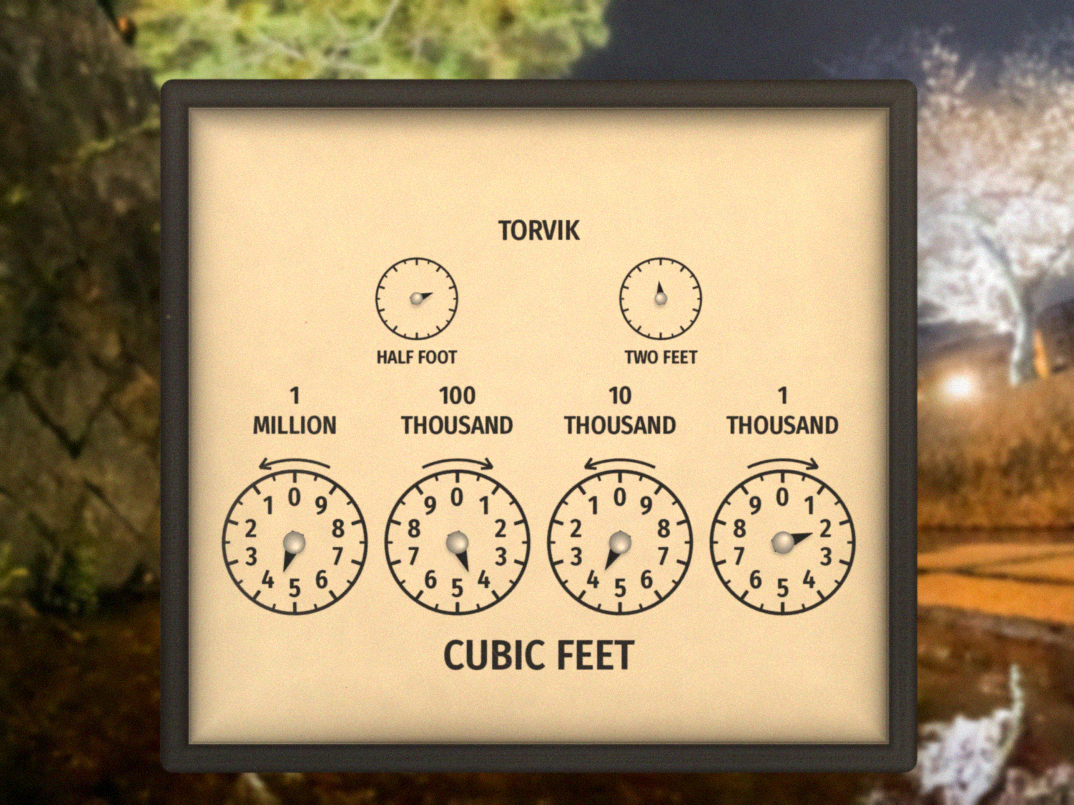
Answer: 444200,ft³
